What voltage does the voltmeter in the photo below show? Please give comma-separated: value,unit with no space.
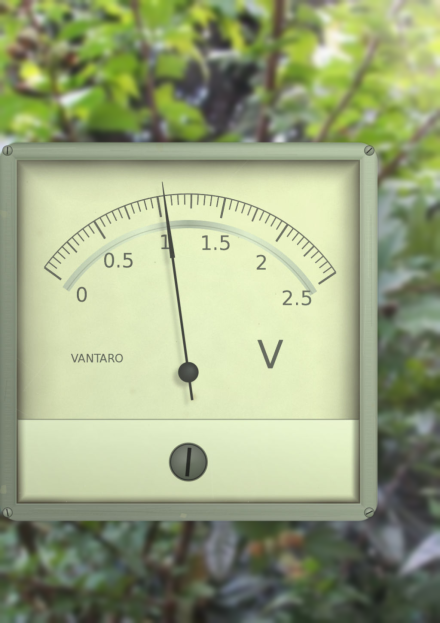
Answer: 1.05,V
